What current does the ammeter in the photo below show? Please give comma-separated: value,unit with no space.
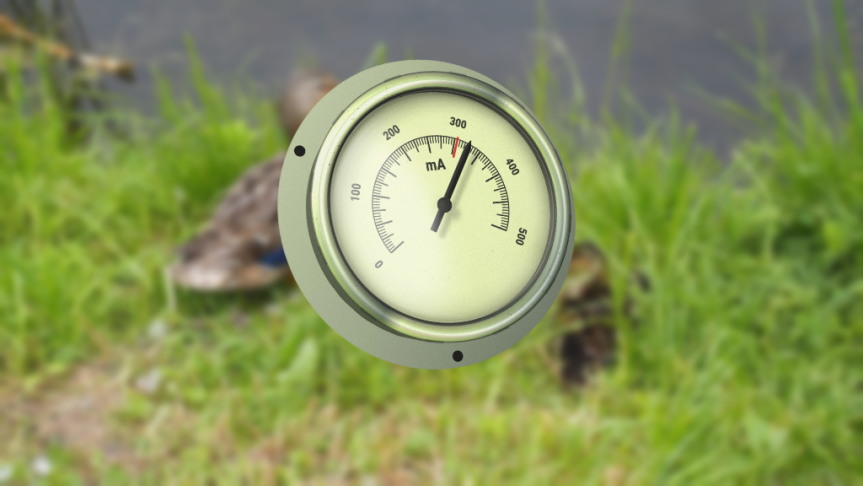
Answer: 325,mA
